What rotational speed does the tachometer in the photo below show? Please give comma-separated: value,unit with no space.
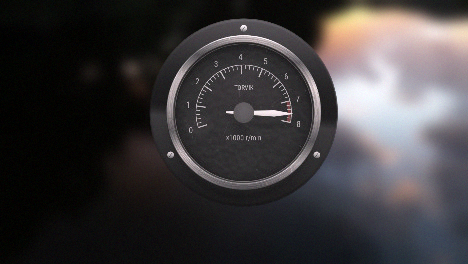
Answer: 7600,rpm
